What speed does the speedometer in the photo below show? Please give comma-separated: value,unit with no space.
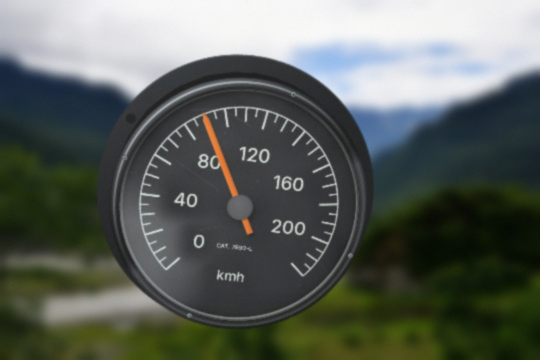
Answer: 90,km/h
